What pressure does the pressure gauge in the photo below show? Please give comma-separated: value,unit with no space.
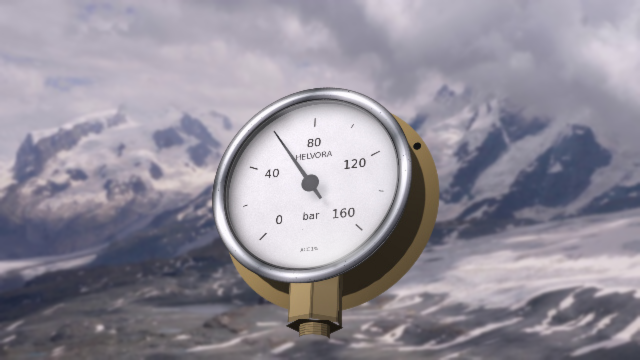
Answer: 60,bar
